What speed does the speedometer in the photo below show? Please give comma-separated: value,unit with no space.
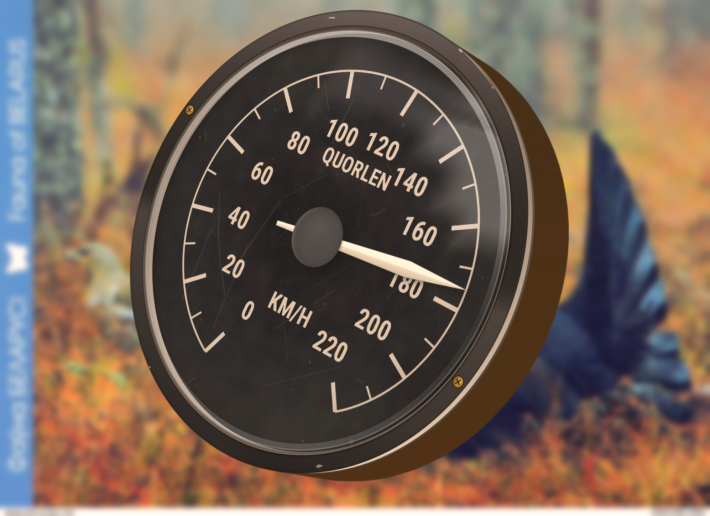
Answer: 175,km/h
